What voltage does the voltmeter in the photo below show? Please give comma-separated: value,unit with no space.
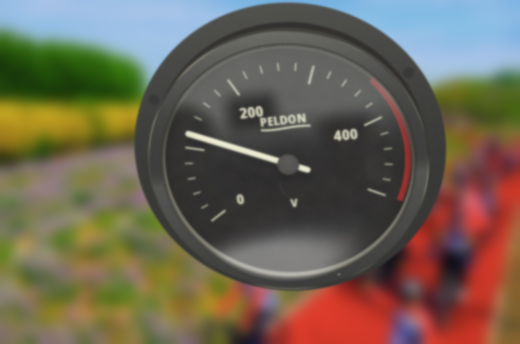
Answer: 120,V
